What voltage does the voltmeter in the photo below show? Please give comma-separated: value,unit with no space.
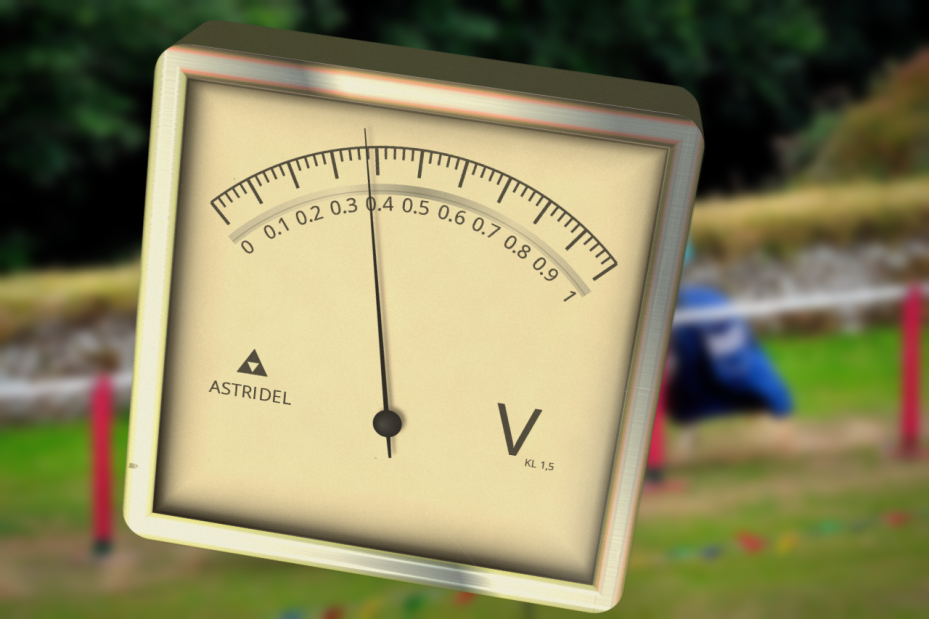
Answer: 0.38,V
